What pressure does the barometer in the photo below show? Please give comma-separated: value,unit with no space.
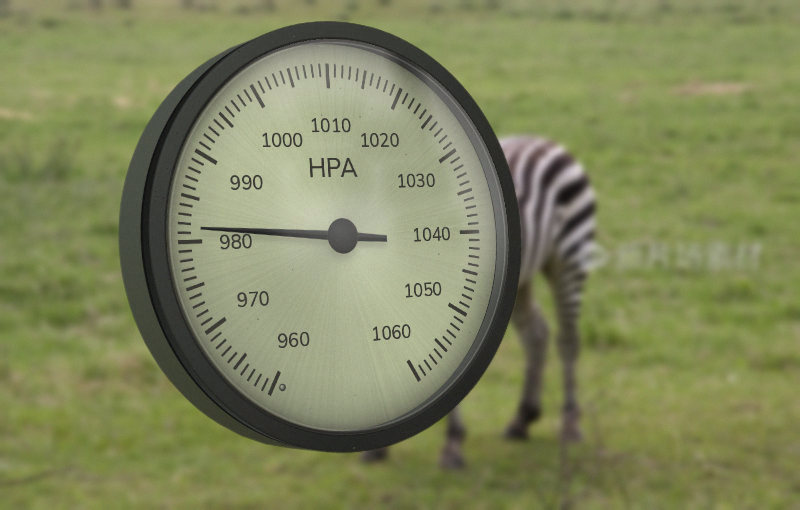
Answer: 981.5,hPa
